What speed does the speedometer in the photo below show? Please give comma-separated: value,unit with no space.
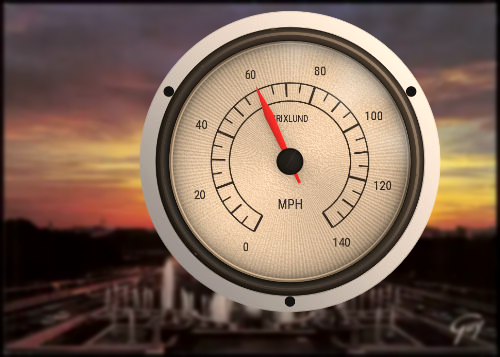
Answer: 60,mph
